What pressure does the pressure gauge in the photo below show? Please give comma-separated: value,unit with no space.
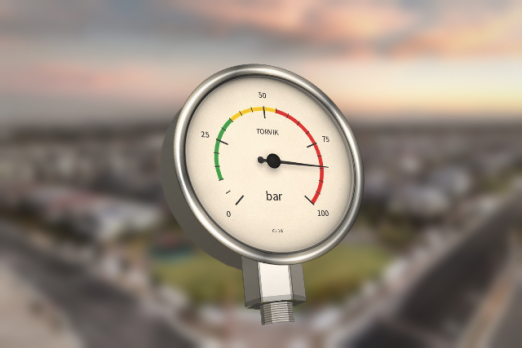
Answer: 85,bar
